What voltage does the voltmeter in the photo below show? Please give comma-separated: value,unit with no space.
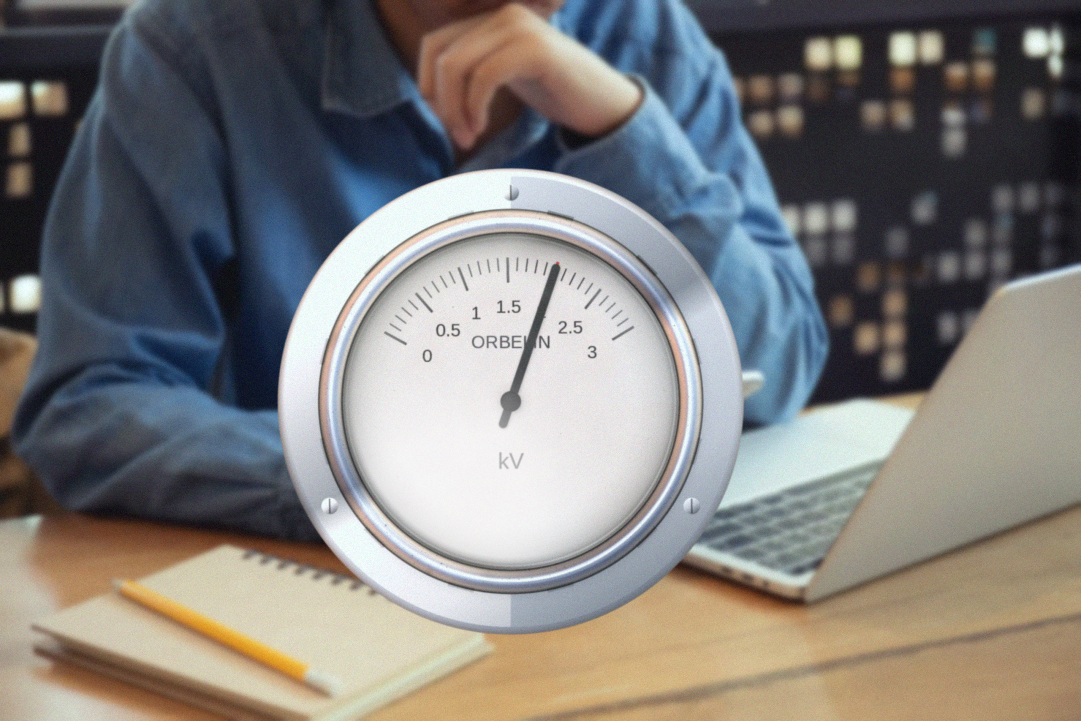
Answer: 2,kV
